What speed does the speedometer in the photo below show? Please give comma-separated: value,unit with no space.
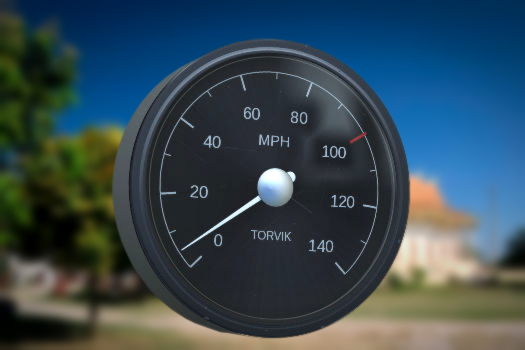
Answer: 5,mph
